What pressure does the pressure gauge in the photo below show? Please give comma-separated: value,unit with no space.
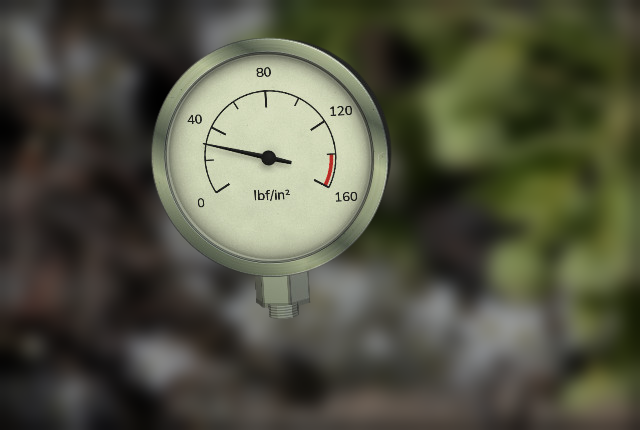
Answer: 30,psi
